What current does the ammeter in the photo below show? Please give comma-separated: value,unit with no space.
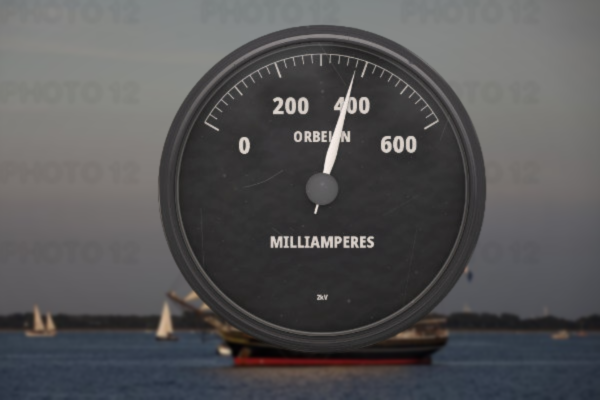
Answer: 380,mA
